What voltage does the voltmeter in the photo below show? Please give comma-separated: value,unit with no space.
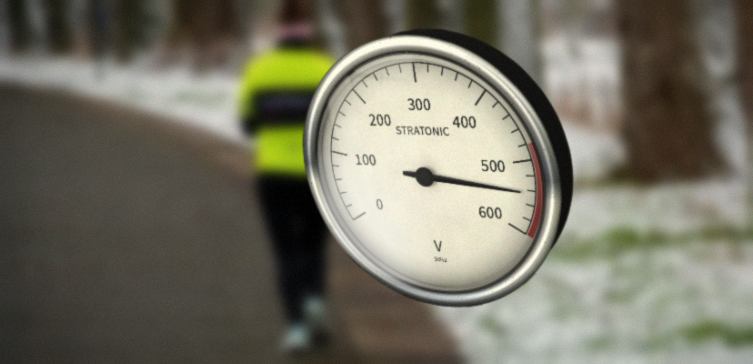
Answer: 540,V
